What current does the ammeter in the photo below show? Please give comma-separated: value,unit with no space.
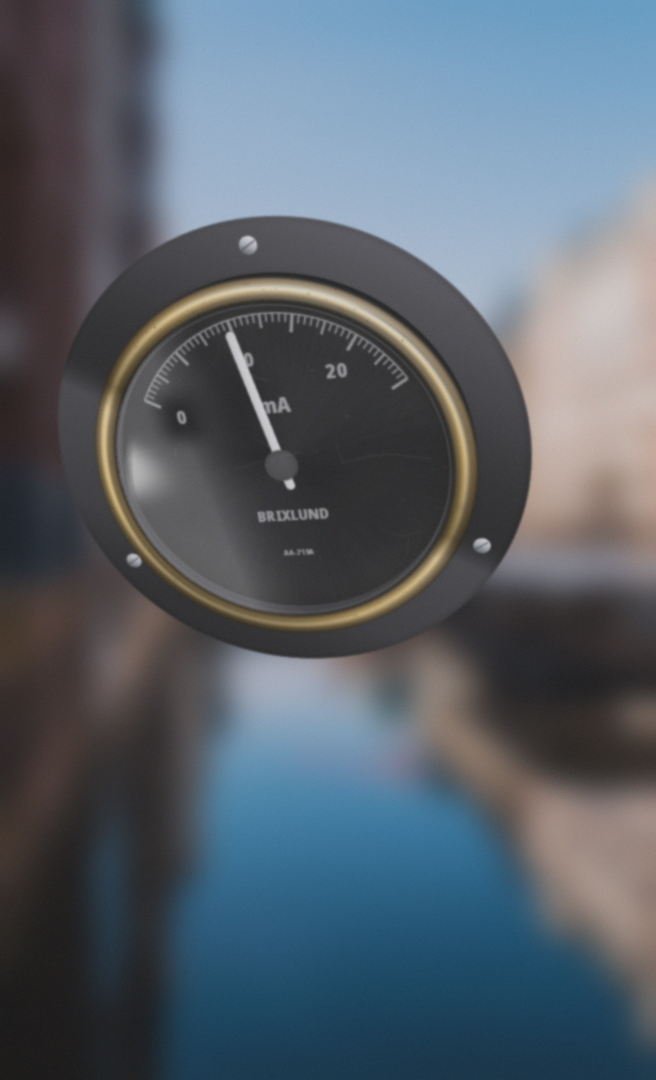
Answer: 10,mA
